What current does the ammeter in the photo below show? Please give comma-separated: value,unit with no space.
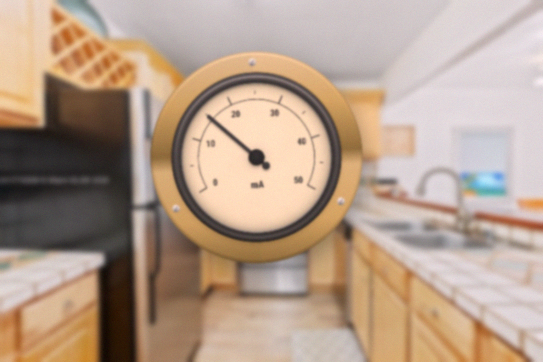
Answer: 15,mA
